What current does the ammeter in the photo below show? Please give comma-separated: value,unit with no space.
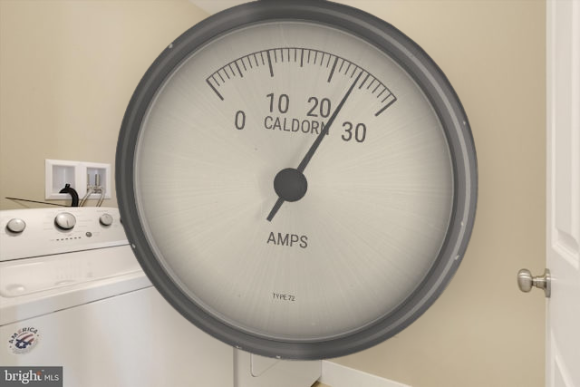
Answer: 24,A
